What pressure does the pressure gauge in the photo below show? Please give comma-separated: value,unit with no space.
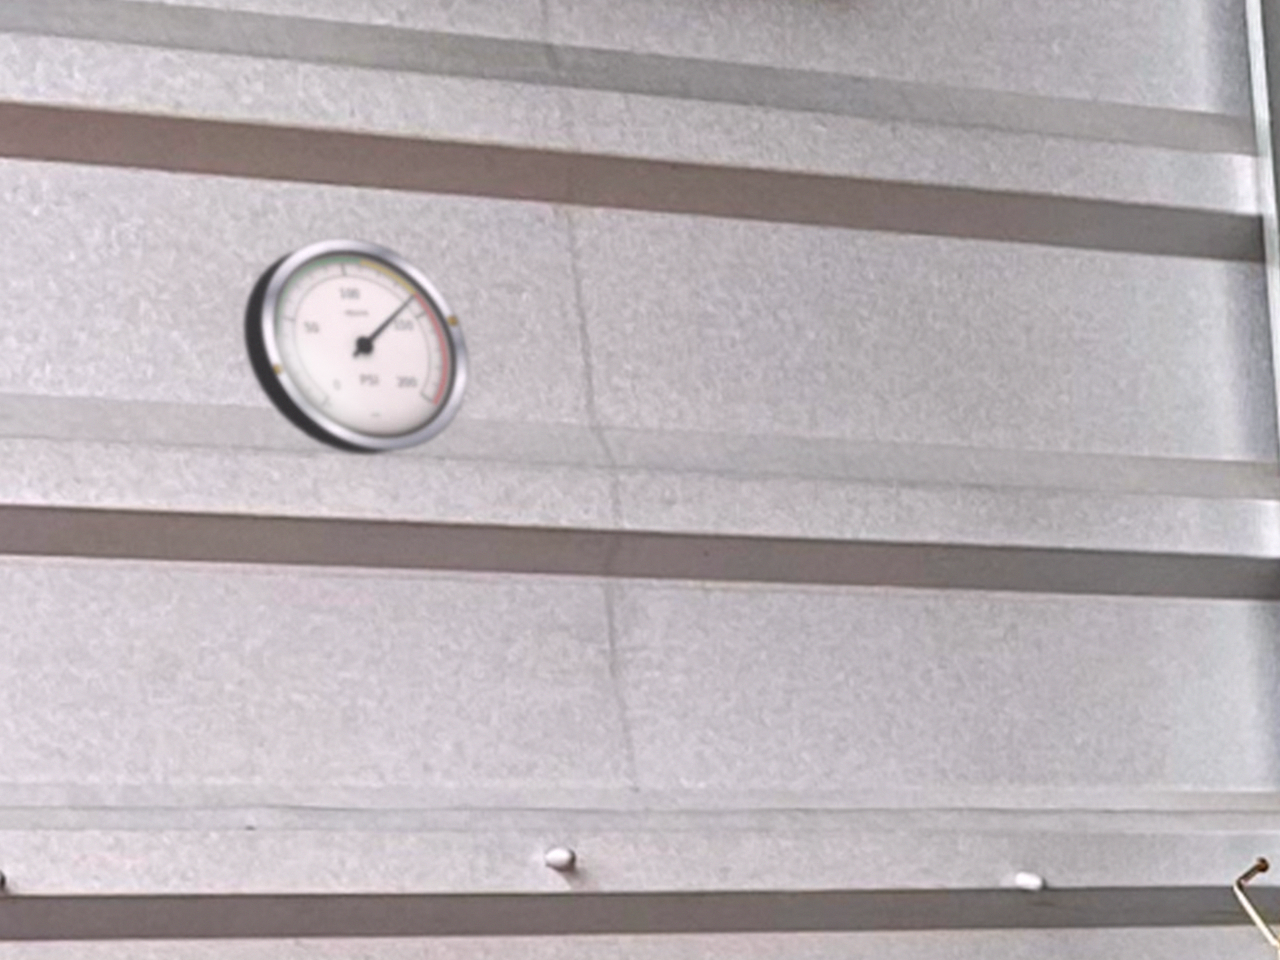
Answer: 140,psi
